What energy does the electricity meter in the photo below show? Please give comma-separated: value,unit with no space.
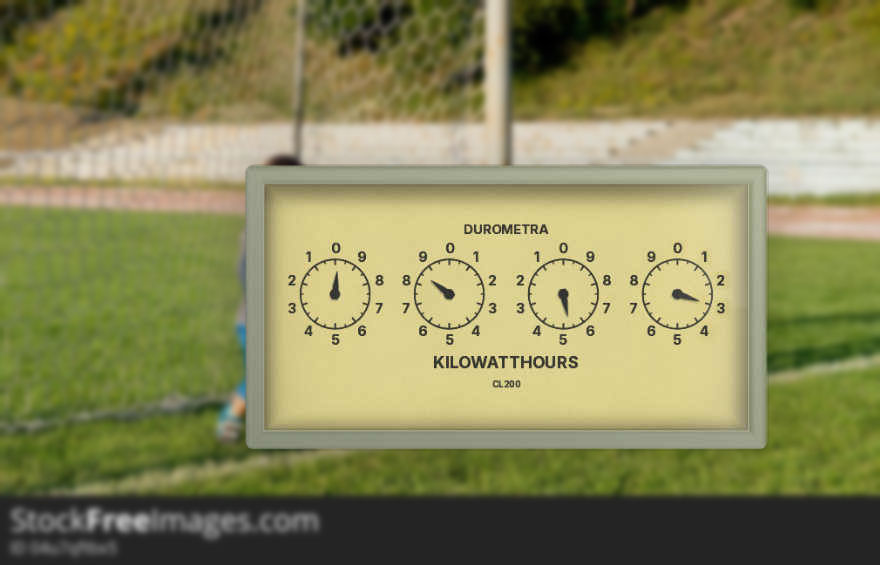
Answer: 9853,kWh
